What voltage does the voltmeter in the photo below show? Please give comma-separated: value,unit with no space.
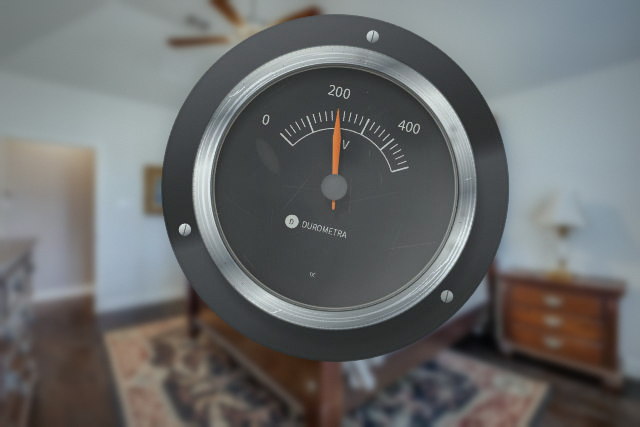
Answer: 200,V
